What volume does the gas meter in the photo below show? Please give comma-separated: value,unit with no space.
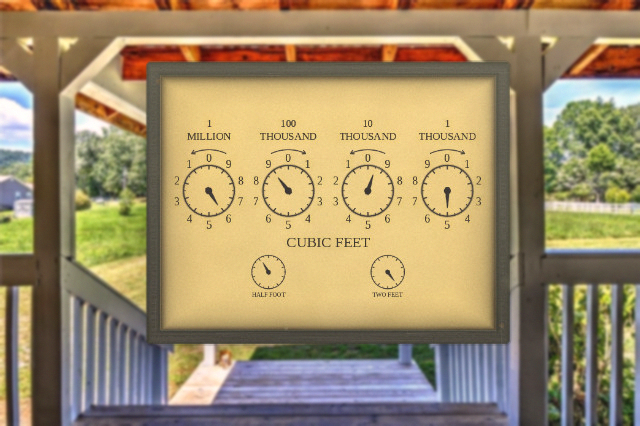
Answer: 589500,ft³
